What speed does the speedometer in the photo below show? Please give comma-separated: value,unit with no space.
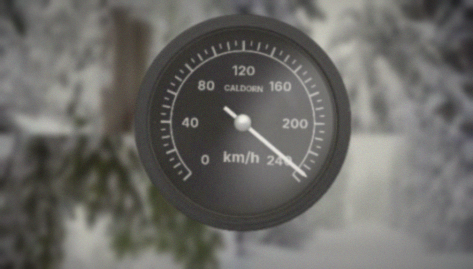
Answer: 235,km/h
